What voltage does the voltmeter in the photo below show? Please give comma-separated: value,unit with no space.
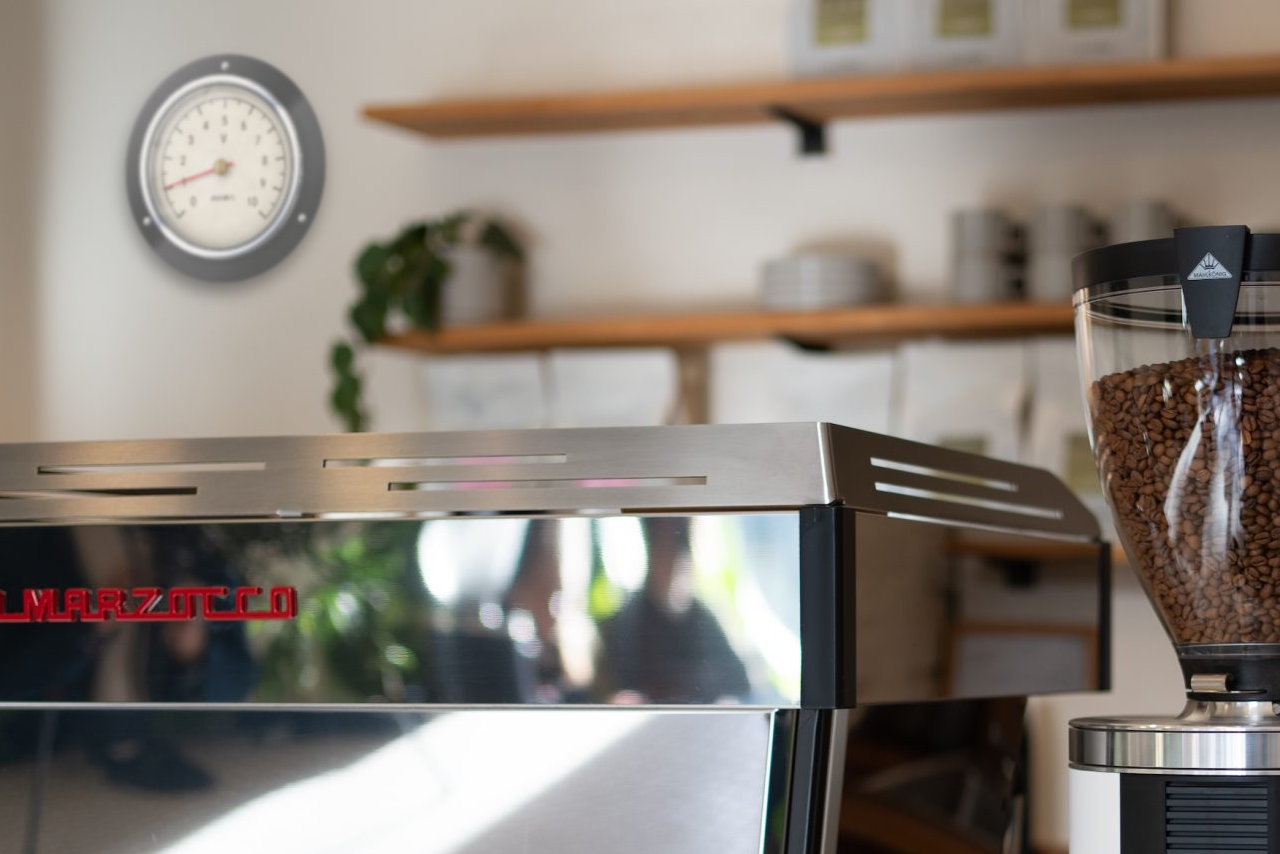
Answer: 1,V
